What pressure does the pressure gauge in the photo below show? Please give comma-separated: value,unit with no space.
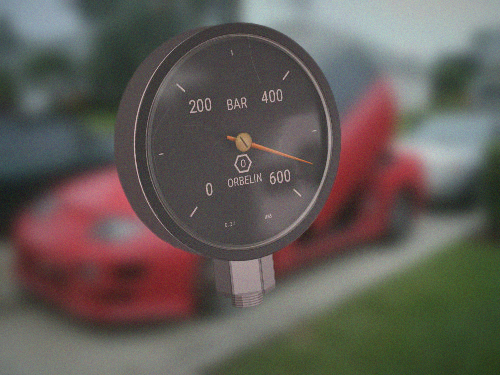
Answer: 550,bar
